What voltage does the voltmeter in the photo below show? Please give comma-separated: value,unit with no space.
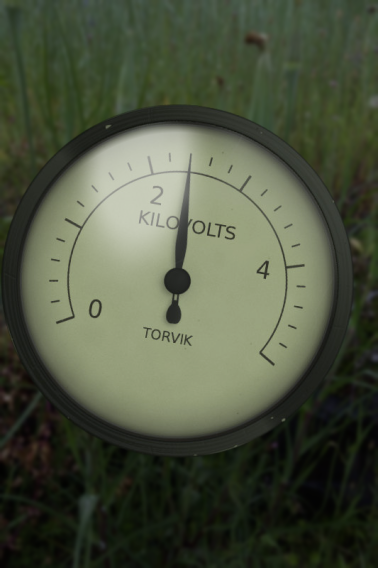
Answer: 2.4,kV
